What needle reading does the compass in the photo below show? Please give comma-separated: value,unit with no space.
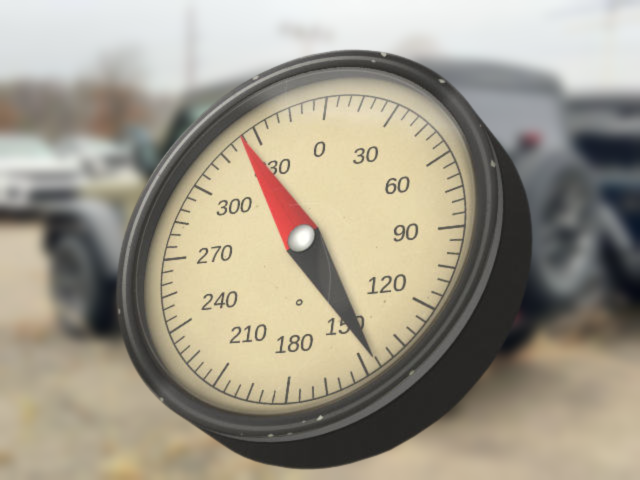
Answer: 325,°
